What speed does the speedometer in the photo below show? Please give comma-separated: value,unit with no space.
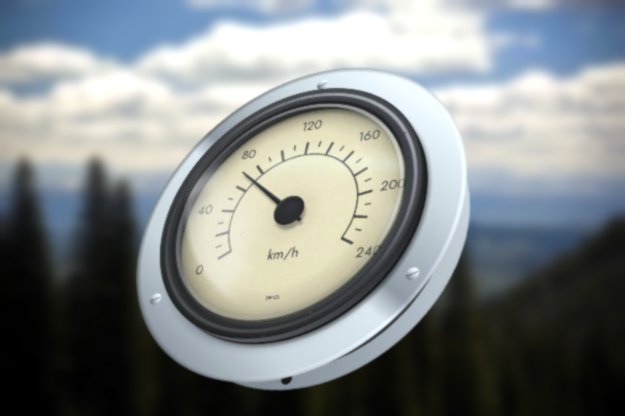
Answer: 70,km/h
